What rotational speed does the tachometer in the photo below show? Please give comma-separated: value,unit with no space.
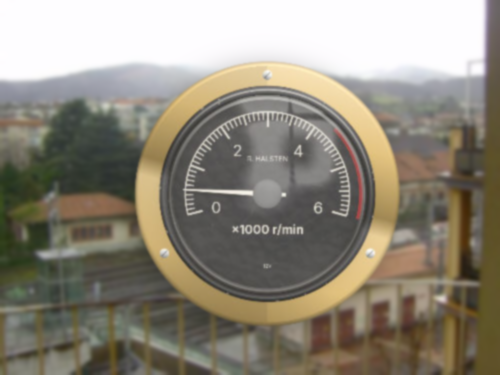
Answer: 500,rpm
